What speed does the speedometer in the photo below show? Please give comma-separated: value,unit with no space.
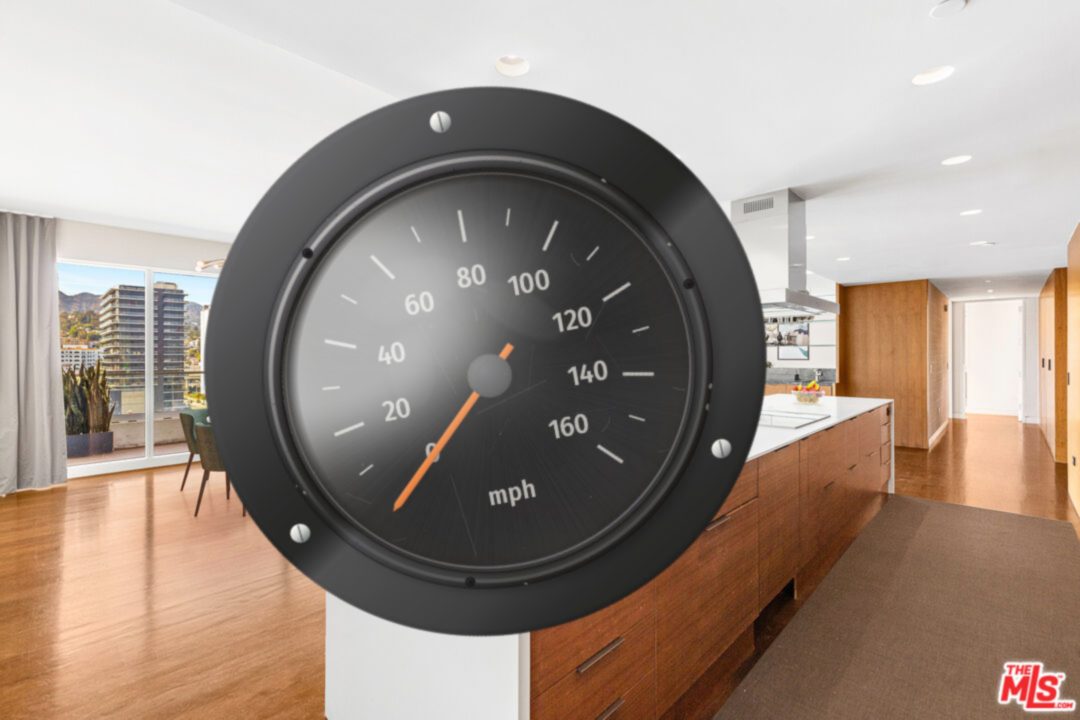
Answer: 0,mph
